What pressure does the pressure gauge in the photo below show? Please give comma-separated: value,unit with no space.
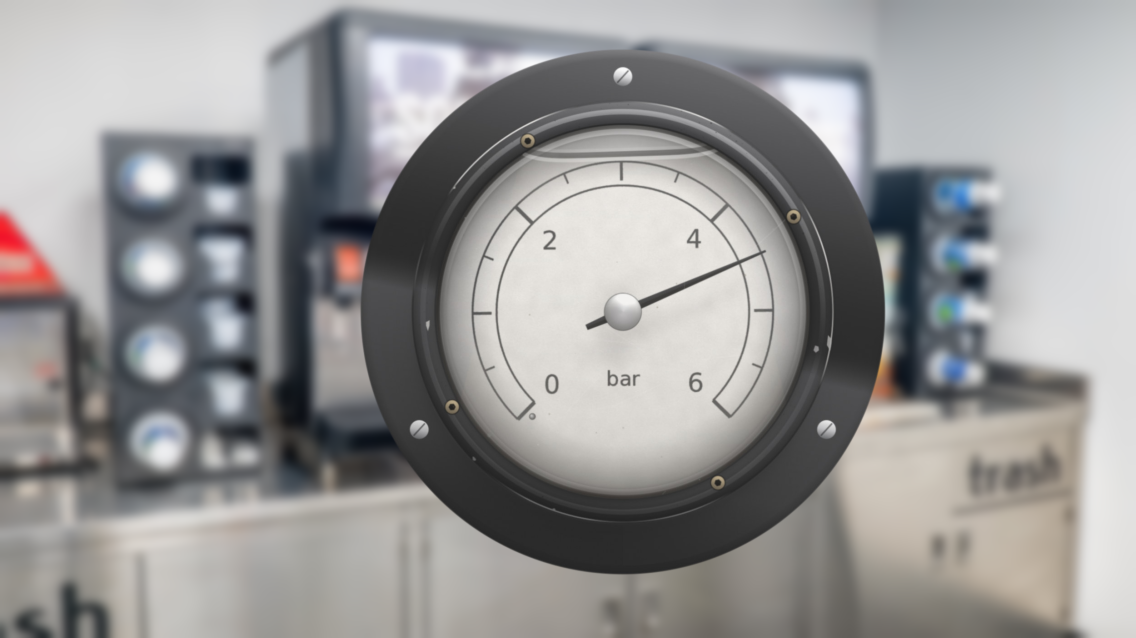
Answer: 4.5,bar
